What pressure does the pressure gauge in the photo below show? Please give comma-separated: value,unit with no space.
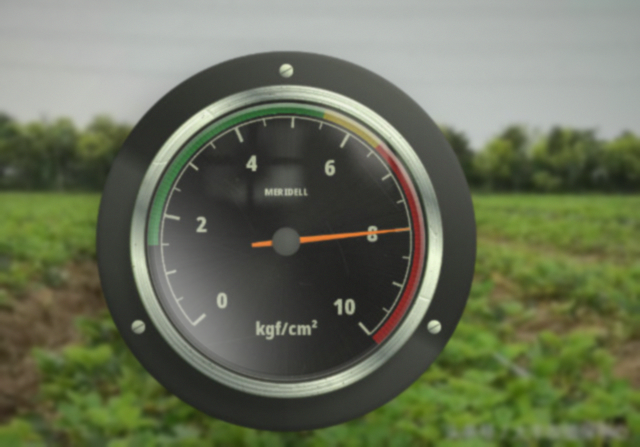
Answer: 8,kg/cm²
